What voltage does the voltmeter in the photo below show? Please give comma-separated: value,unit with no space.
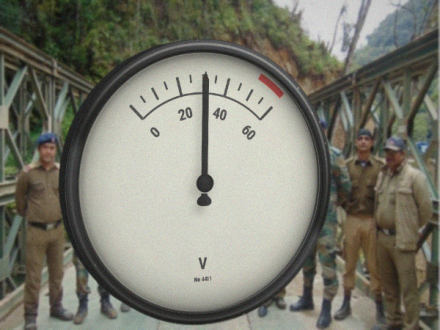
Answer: 30,V
